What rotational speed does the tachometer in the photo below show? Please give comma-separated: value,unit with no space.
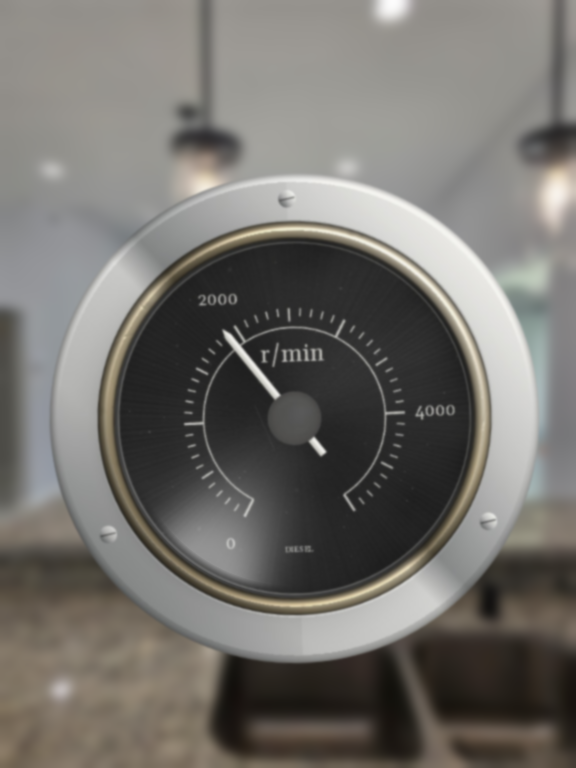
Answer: 1900,rpm
